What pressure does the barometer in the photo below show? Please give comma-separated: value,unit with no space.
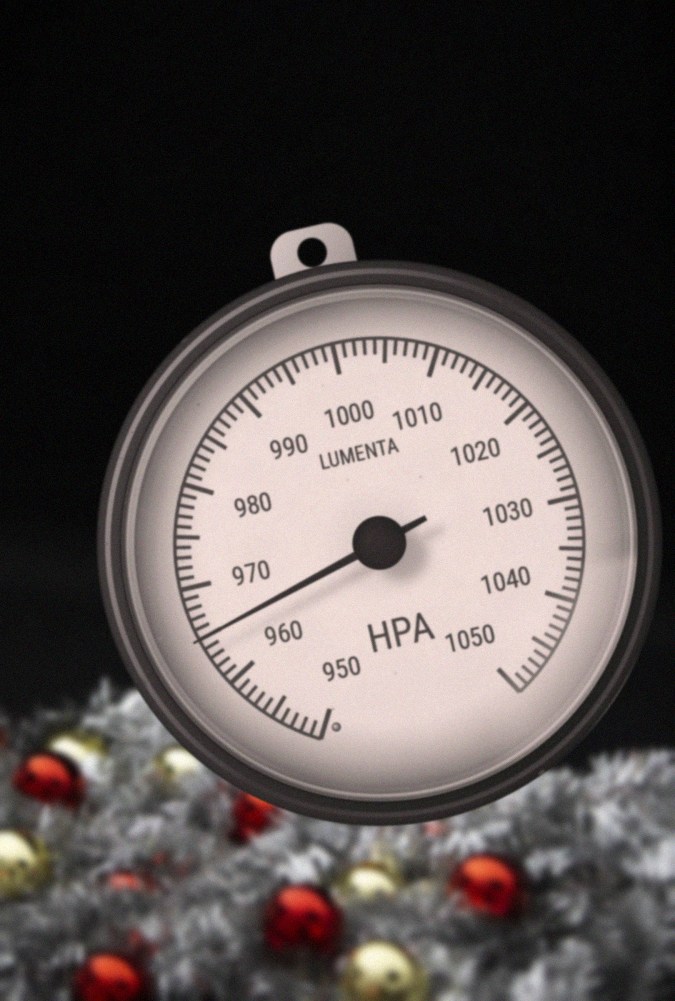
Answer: 965,hPa
